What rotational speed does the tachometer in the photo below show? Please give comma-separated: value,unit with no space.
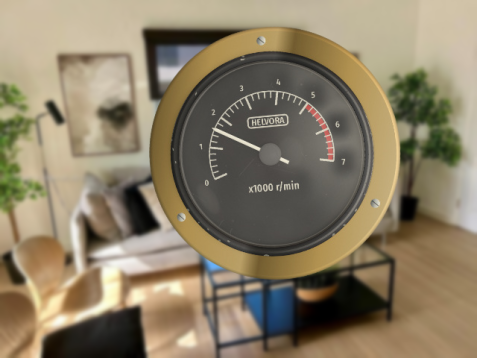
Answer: 1600,rpm
